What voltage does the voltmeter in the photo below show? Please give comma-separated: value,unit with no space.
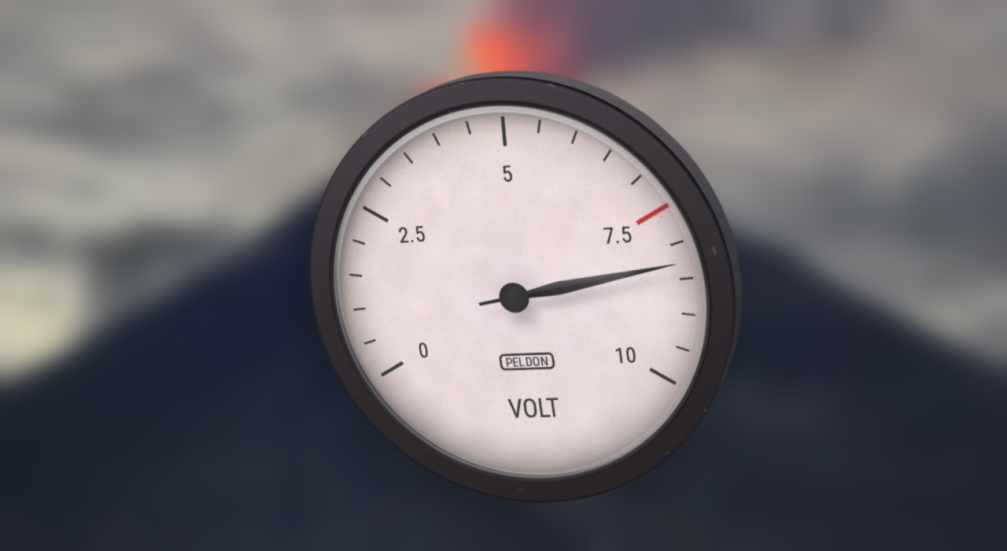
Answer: 8.25,V
